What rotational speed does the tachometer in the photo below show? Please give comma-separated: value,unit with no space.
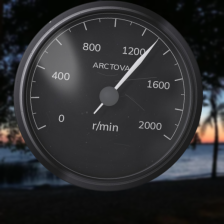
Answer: 1300,rpm
